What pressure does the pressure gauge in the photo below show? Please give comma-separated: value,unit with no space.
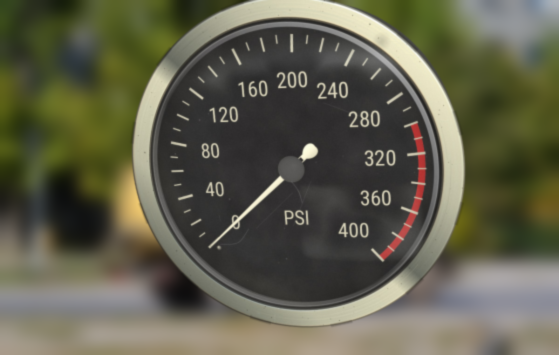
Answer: 0,psi
